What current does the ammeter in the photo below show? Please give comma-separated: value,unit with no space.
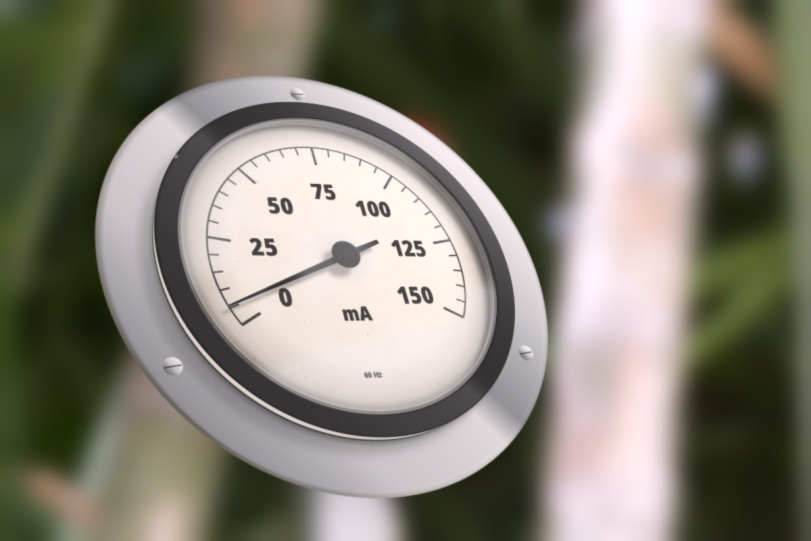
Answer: 5,mA
